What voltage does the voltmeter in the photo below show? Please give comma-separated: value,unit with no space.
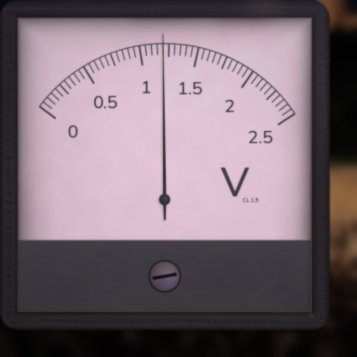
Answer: 1.2,V
